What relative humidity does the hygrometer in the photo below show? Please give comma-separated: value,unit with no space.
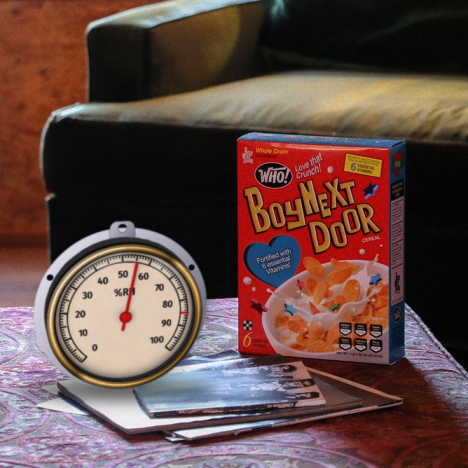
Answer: 55,%
